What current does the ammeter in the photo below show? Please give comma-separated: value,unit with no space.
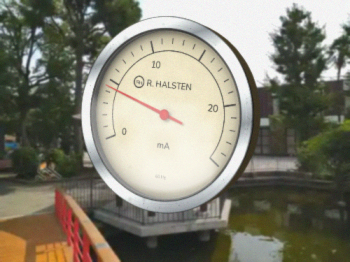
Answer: 4.5,mA
